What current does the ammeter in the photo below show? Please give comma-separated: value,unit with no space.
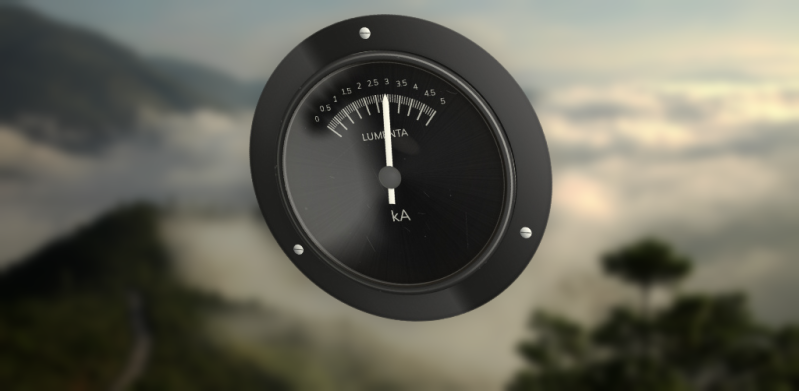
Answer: 3,kA
